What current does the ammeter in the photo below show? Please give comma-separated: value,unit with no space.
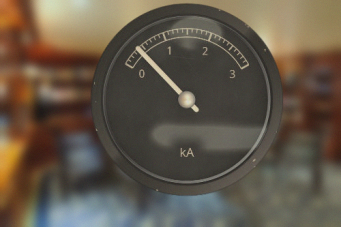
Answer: 0.4,kA
